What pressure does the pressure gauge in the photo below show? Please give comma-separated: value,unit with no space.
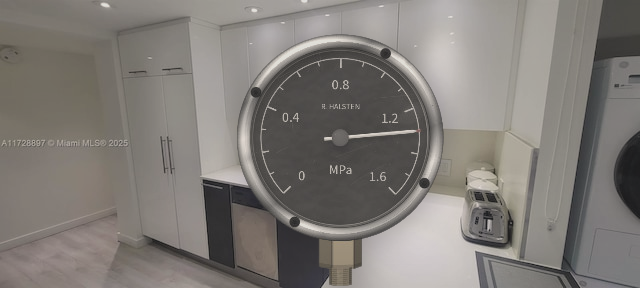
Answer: 1.3,MPa
